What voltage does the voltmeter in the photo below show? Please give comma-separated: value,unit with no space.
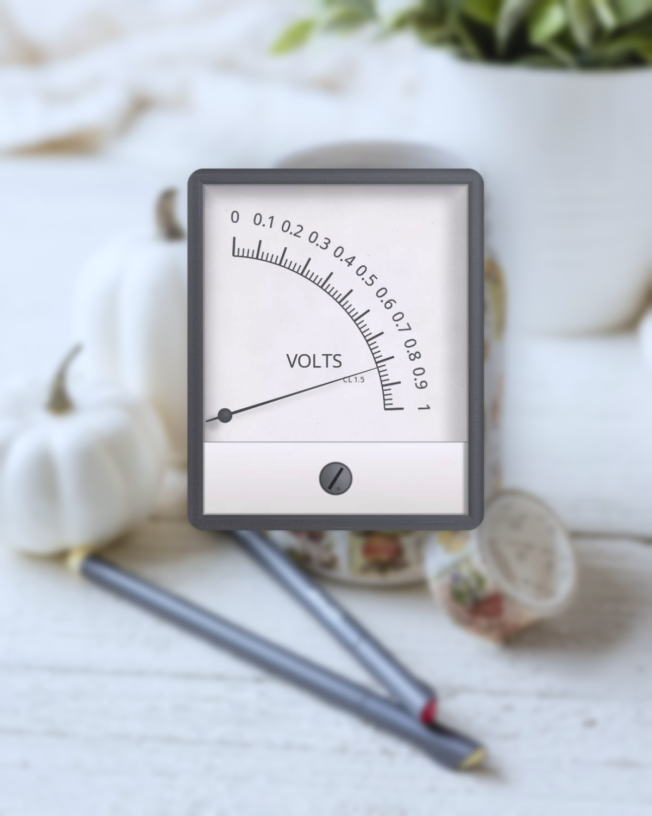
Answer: 0.82,V
